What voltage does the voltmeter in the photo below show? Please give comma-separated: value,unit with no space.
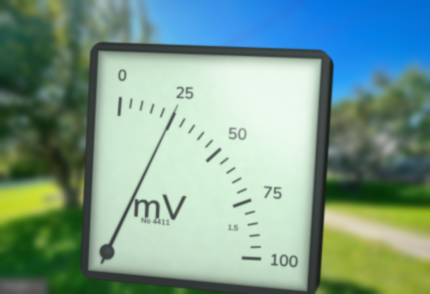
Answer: 25,mV
